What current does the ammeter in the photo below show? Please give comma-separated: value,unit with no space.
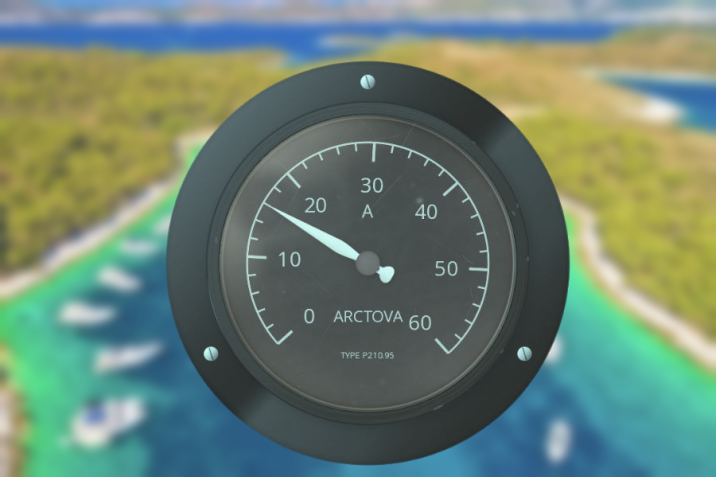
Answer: 16,A
